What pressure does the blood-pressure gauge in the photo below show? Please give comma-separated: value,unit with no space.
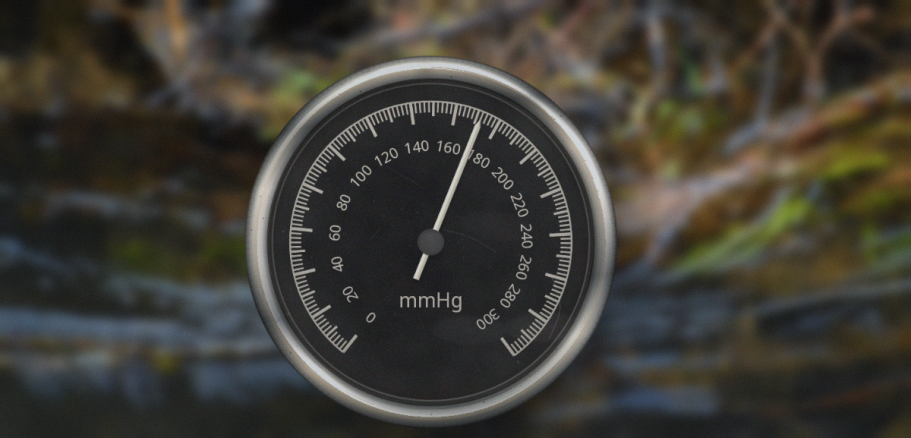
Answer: 172,mmHg
